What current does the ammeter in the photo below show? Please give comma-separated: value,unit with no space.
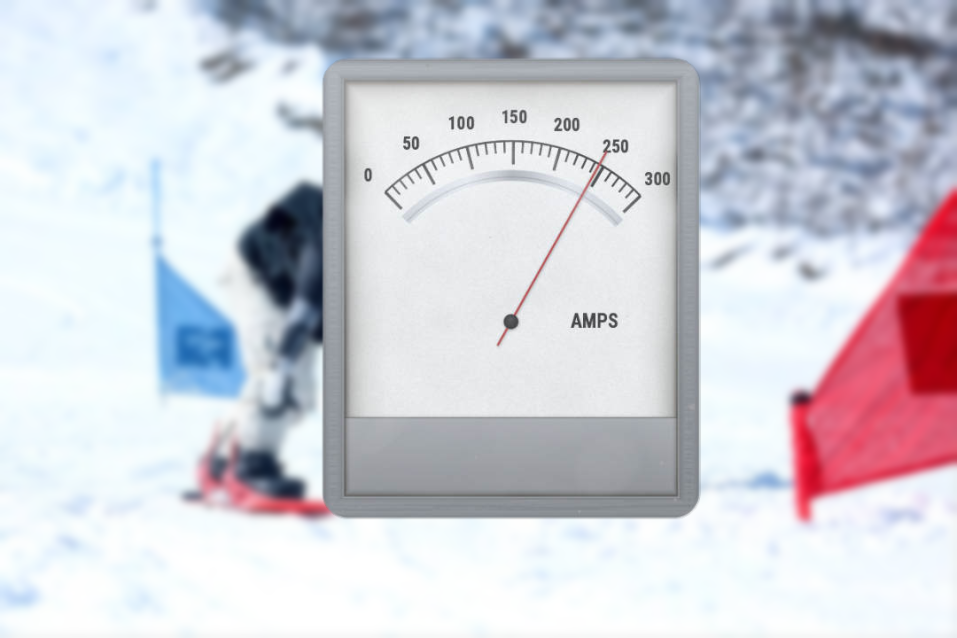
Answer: 245,A
